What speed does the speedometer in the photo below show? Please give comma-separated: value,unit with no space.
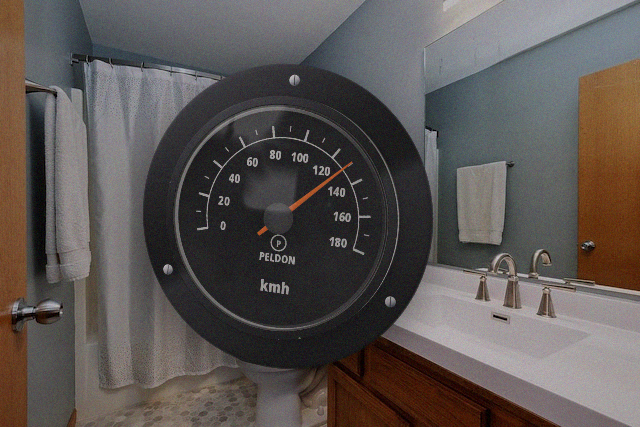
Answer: 130,km/h
